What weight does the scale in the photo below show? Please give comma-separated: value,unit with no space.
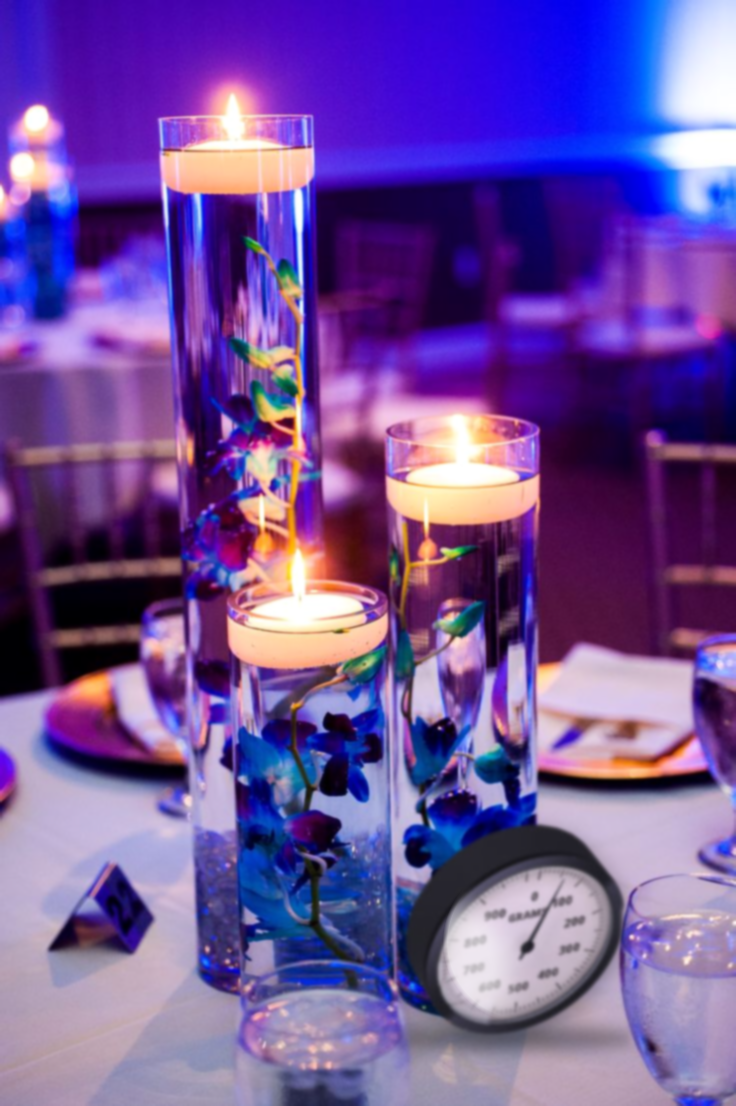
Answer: 50,g
